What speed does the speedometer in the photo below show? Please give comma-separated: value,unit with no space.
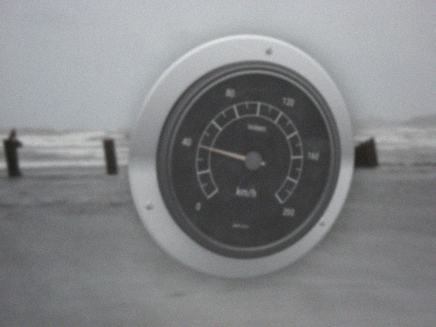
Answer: 40,km/h
